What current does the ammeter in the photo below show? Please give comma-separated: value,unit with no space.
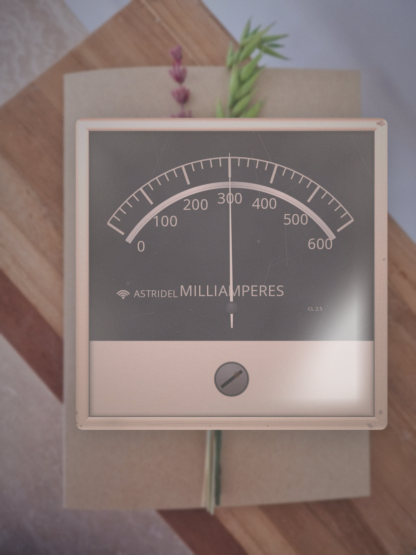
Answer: 300,mA
